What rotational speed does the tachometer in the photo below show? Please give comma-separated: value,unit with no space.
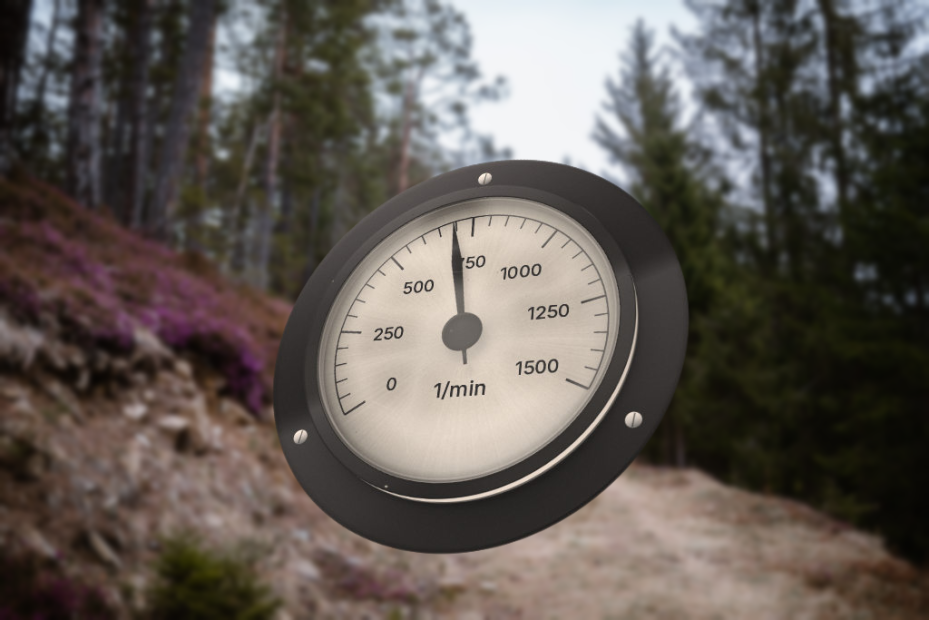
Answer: 700,rpm
